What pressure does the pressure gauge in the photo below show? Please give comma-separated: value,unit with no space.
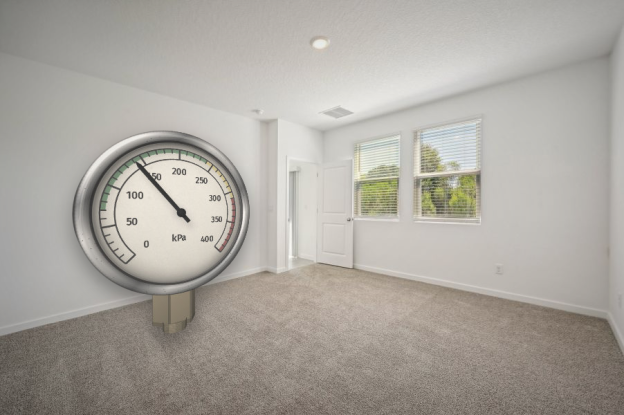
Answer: 140,kPa
